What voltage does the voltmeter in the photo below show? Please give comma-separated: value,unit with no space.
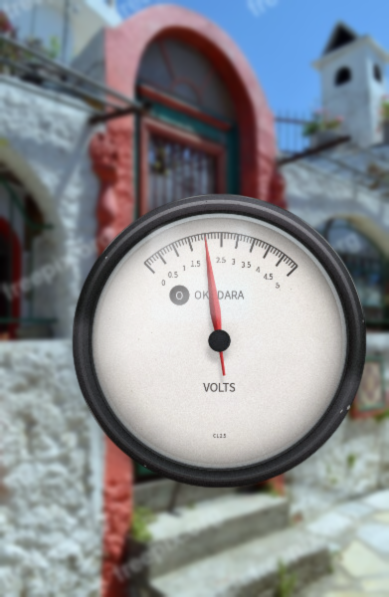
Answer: 2,V
